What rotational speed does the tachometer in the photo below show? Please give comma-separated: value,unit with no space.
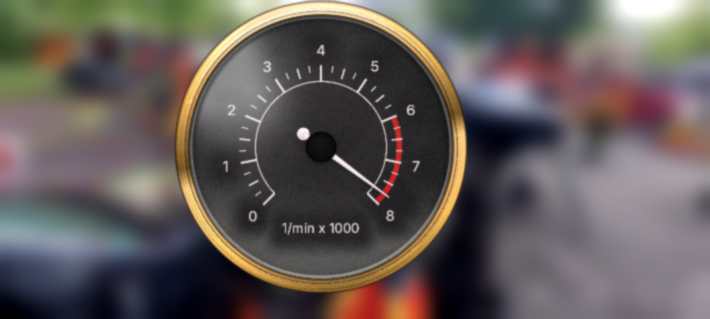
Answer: 7750,rpm
